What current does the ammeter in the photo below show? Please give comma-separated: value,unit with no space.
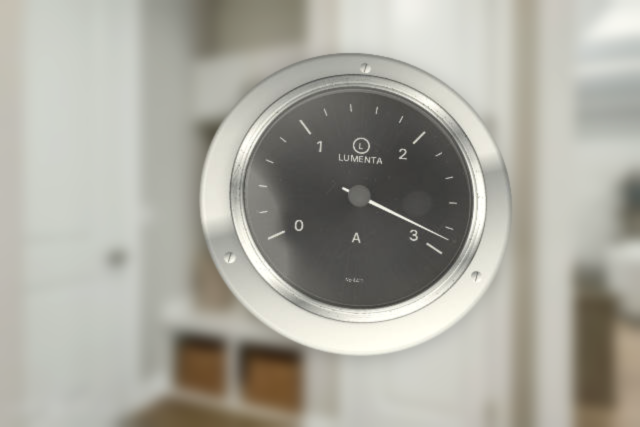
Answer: 2.9,A
